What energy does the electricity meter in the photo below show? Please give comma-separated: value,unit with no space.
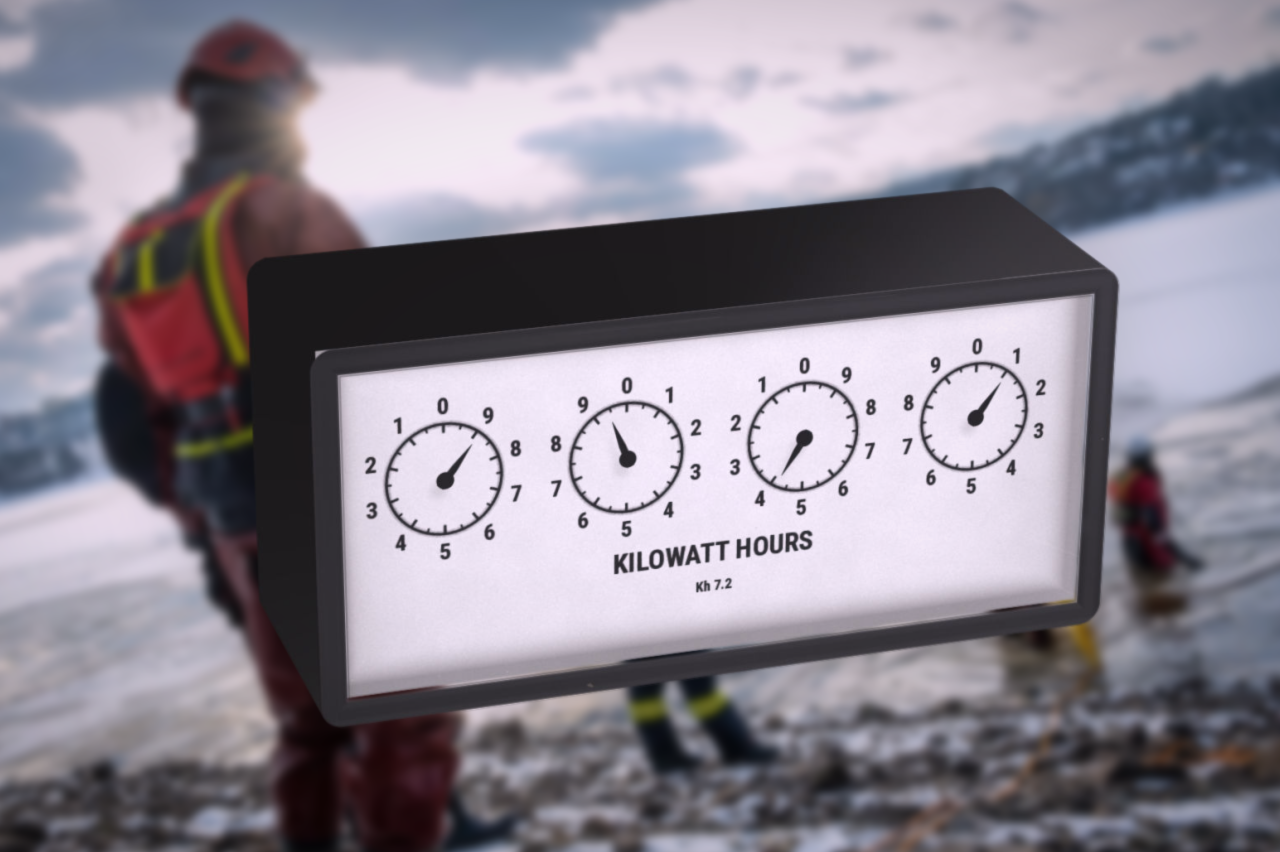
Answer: 8941,kWh
